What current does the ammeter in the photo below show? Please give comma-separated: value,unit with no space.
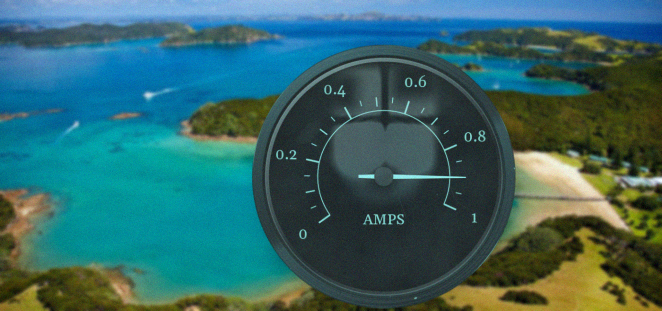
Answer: 0.9,A
